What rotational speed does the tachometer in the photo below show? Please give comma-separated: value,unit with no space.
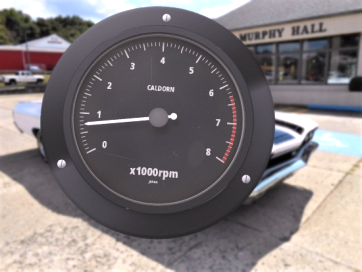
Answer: 700,rpm
